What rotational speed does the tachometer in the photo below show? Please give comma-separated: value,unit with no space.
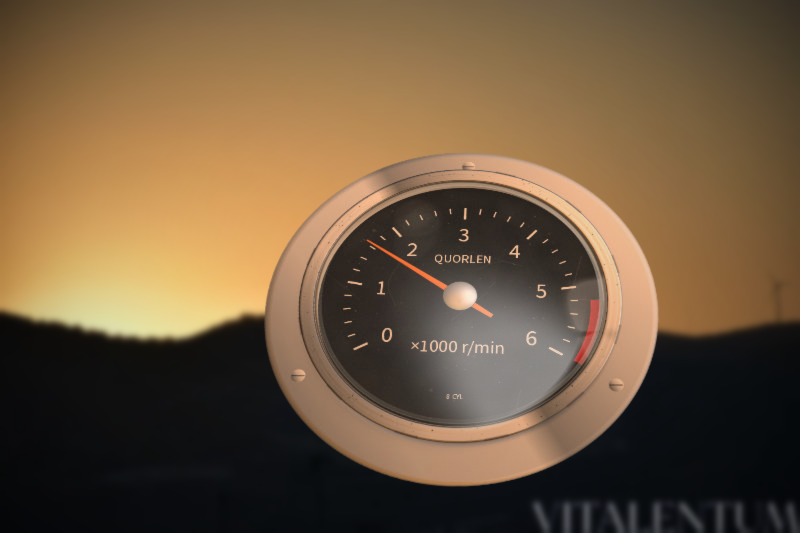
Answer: 1600,rpm
